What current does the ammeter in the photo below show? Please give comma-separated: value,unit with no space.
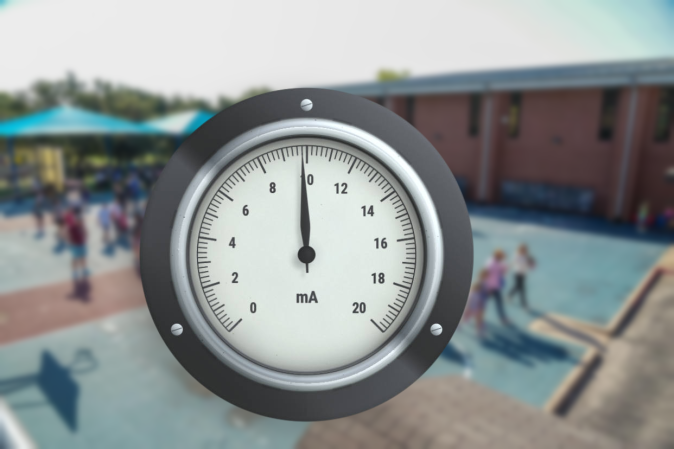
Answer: 9.8,mA
